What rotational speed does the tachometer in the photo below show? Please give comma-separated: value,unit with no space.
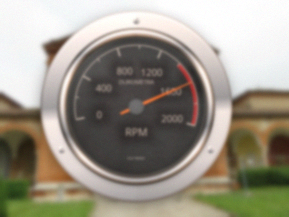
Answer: 1600,rpm
